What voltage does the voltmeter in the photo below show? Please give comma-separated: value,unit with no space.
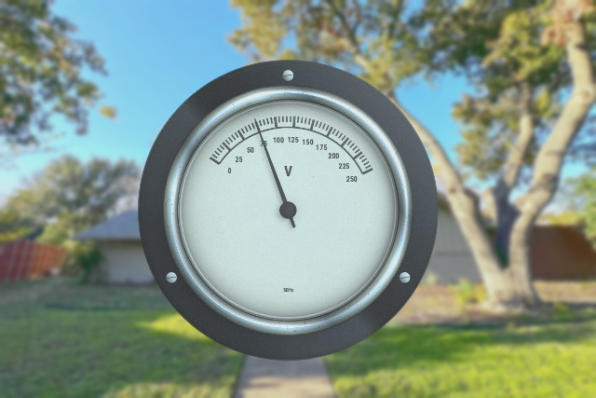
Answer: 75,V
